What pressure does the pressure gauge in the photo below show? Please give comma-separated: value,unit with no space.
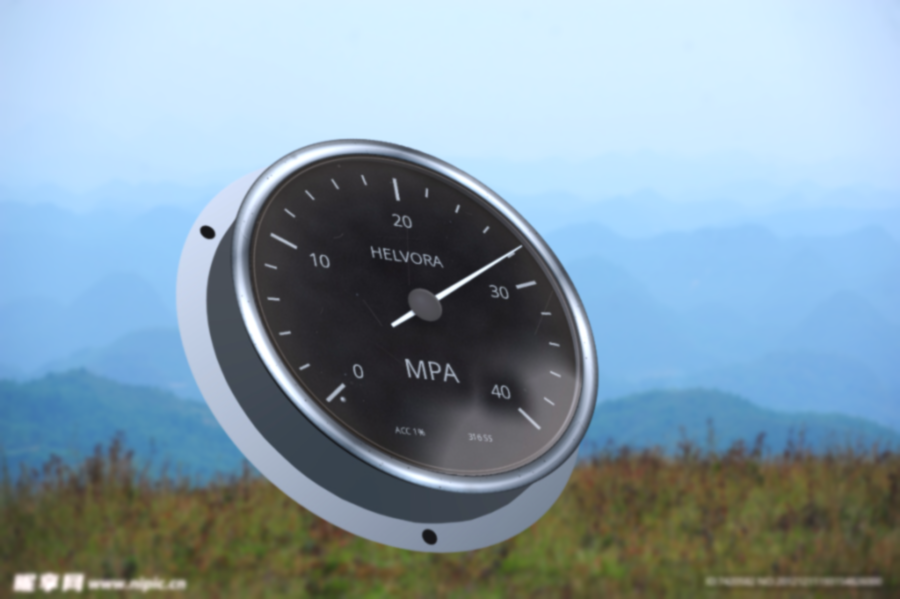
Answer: 28,MPa
